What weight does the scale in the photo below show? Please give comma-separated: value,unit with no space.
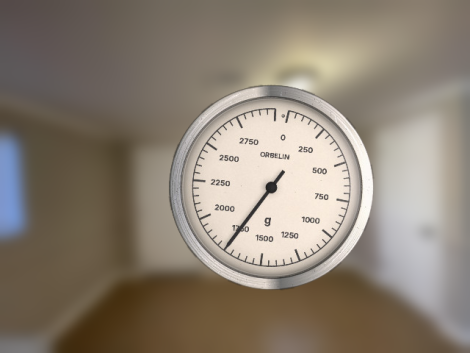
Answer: 1750,g
